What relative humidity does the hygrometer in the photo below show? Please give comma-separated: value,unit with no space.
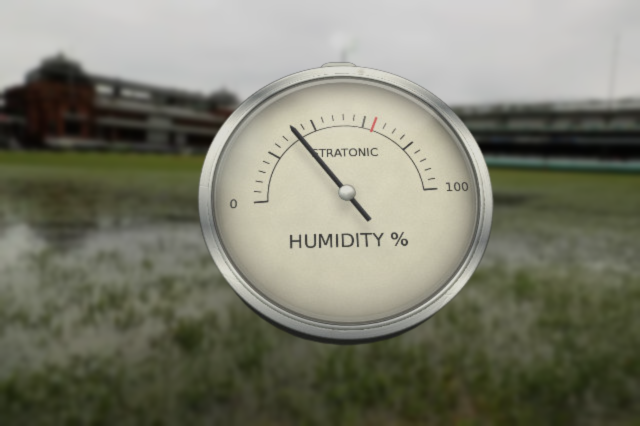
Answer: 32,%
